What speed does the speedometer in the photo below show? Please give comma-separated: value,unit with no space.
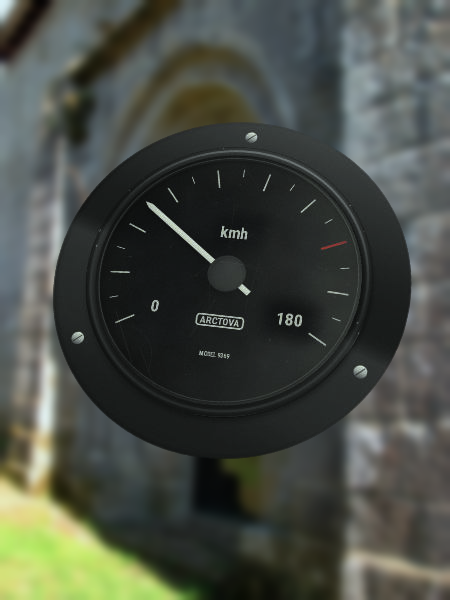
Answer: 50,km/h
